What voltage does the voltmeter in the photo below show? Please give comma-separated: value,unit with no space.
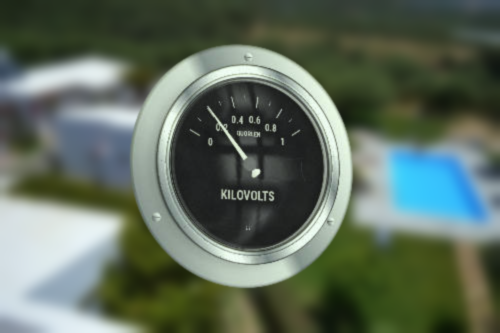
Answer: 0.2,kV
